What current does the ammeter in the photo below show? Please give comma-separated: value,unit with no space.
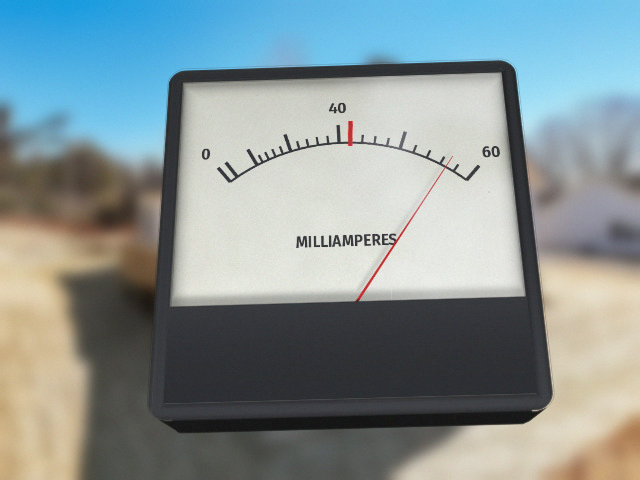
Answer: 57,mA
